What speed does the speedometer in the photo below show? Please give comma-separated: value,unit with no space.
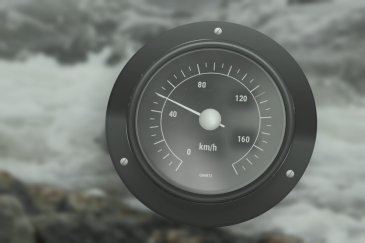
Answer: 50,km/h
